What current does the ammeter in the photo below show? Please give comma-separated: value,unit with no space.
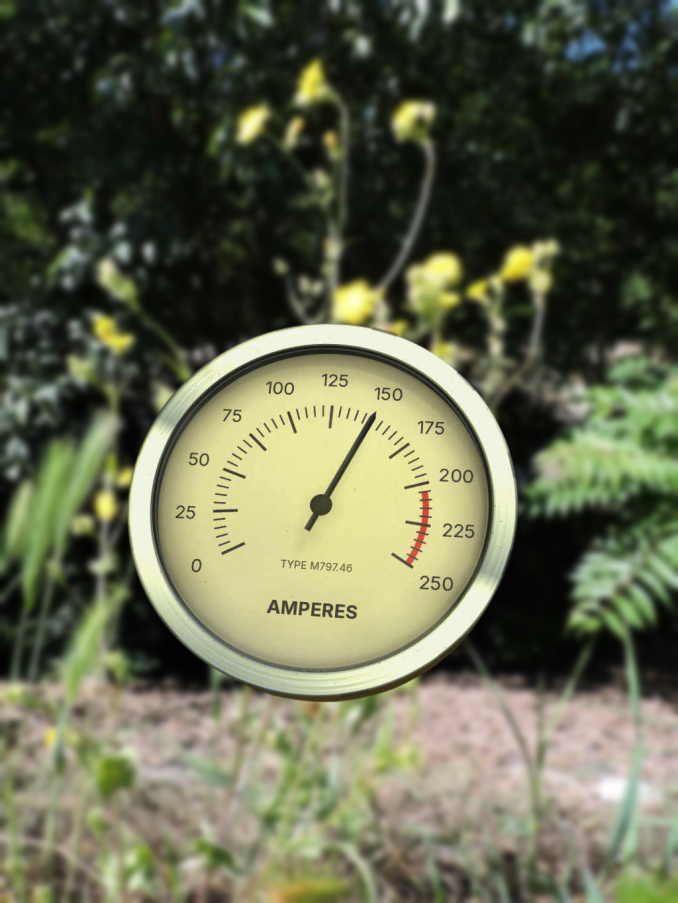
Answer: 150,A
